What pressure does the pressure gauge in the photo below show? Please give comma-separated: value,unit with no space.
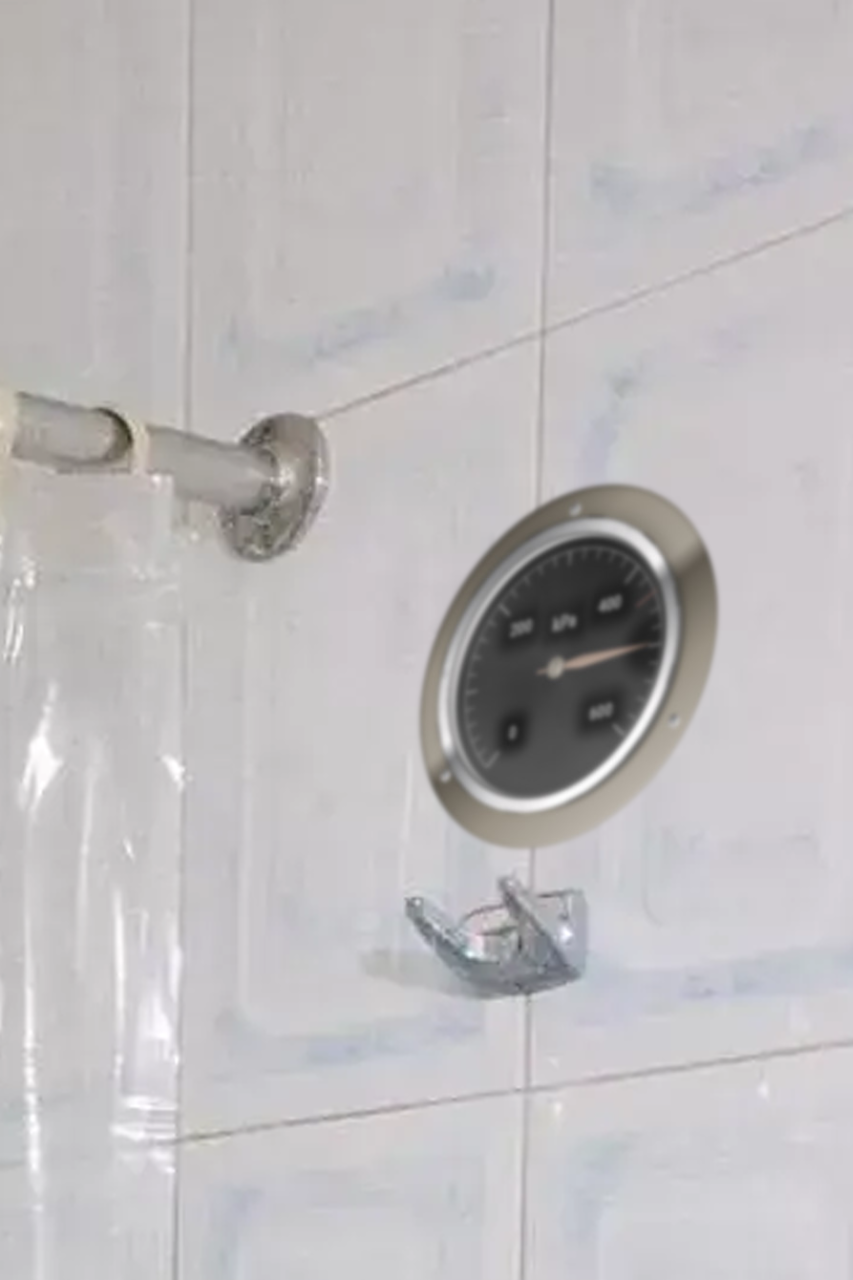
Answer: 500,kPa
